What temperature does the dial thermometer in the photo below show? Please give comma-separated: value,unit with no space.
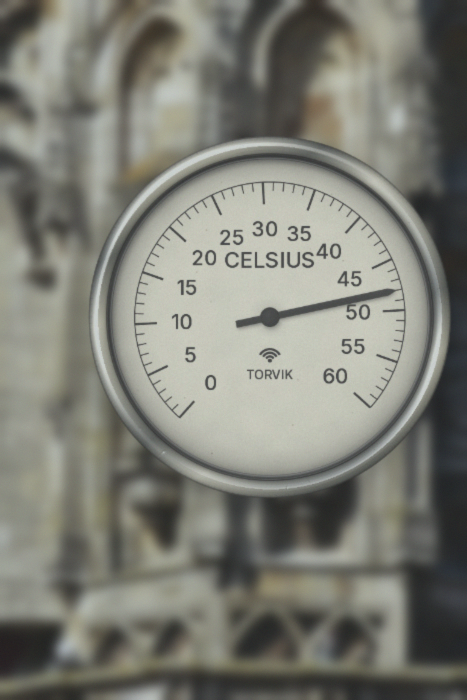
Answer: 48,°C
